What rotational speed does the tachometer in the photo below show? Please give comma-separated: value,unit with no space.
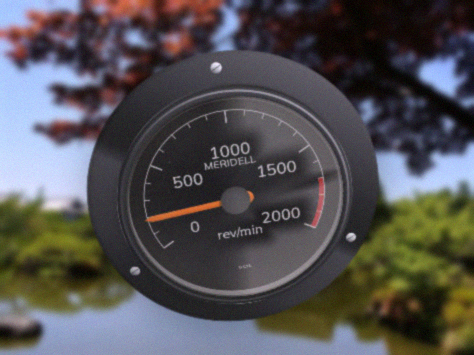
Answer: 200,rpm
